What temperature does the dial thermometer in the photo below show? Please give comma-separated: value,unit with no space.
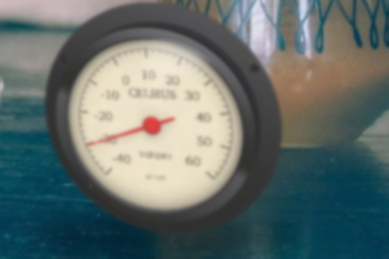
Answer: -30,°C
